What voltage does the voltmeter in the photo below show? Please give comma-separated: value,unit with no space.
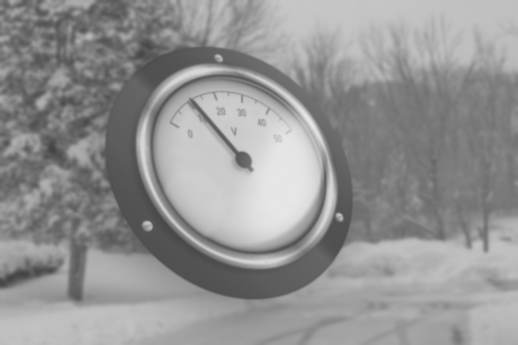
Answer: 10,V
